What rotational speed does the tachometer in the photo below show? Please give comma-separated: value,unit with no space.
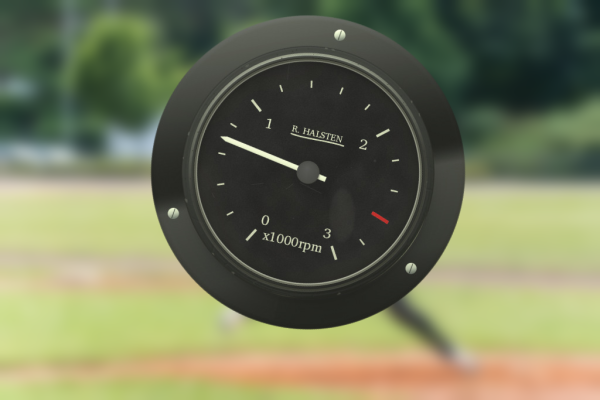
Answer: 700,rpm
